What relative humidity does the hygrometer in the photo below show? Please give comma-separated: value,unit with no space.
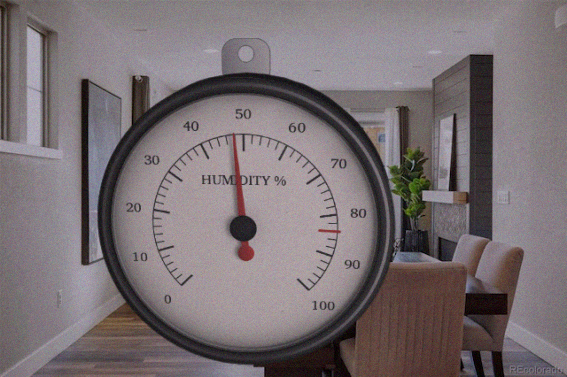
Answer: 48,%
